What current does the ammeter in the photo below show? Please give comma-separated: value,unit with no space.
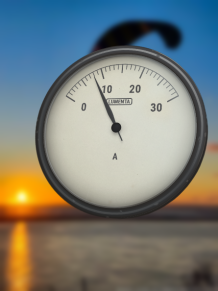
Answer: 8,A
